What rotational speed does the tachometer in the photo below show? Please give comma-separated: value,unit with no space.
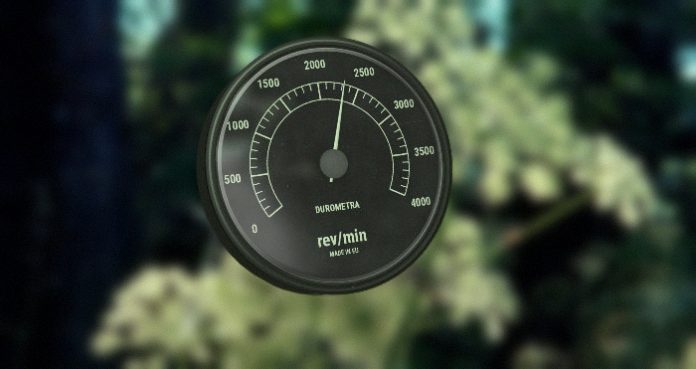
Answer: 2300,rpm
